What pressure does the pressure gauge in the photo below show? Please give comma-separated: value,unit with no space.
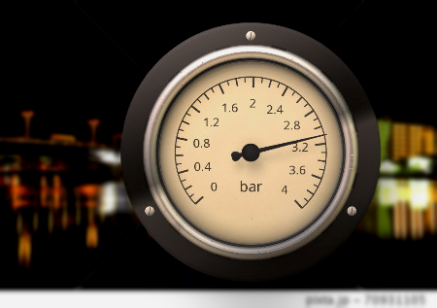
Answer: 3.1,bar
